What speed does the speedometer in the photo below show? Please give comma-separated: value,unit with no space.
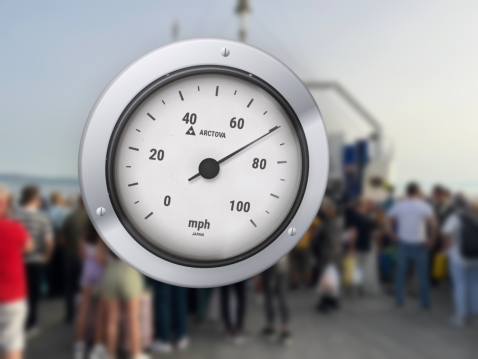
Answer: 70,mph
